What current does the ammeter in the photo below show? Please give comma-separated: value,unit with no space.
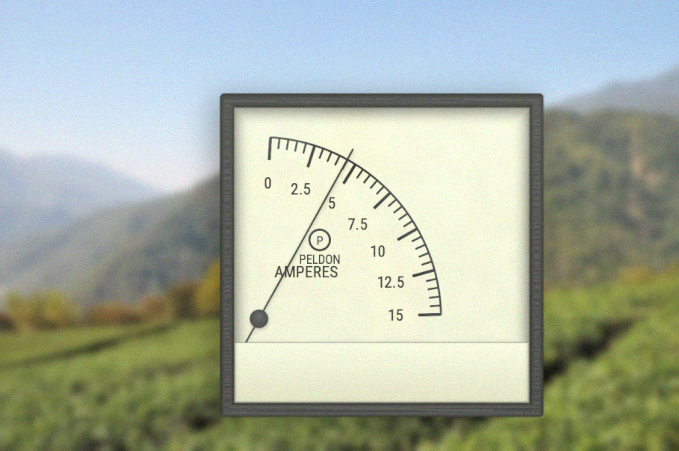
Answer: 4.5,A
